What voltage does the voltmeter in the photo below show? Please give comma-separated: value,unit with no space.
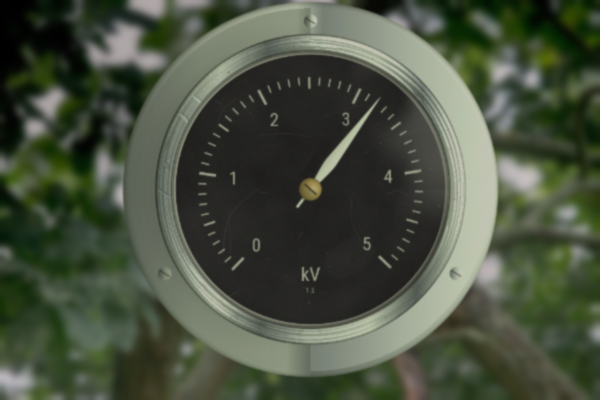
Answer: 3.2,kV
